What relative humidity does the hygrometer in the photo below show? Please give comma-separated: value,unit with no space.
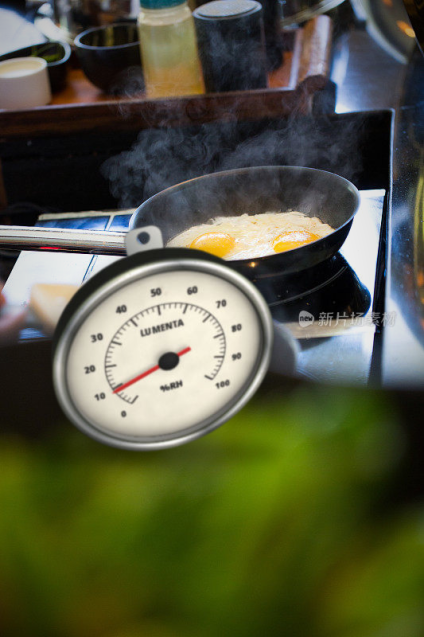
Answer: 10,%
